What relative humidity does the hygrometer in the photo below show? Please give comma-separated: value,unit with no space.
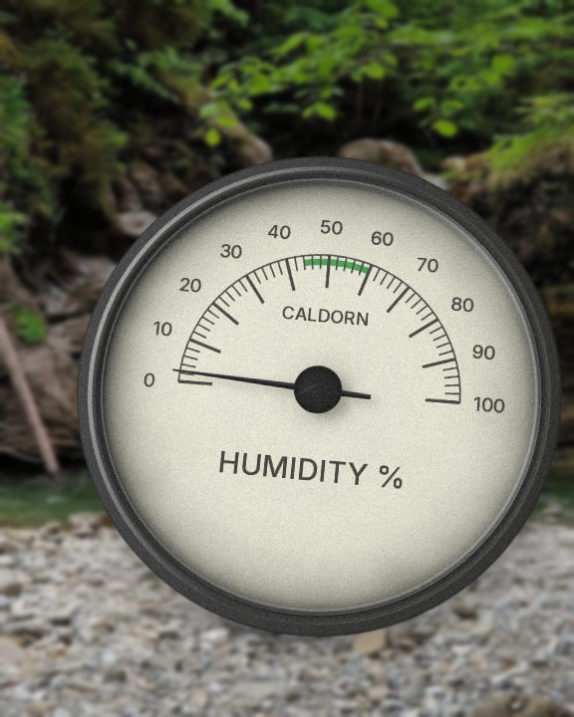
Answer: 2,%
